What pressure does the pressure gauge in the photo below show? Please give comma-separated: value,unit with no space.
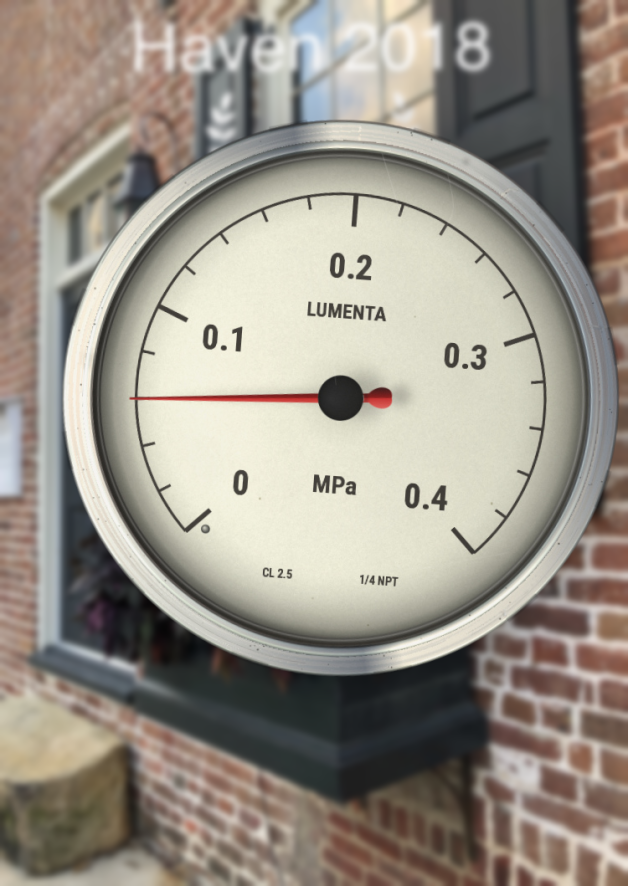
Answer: 0.06,MPa
